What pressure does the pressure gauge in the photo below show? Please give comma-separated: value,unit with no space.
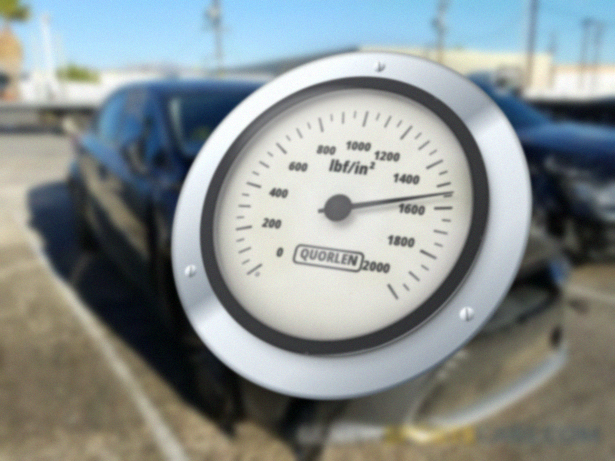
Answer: 1550,psi
